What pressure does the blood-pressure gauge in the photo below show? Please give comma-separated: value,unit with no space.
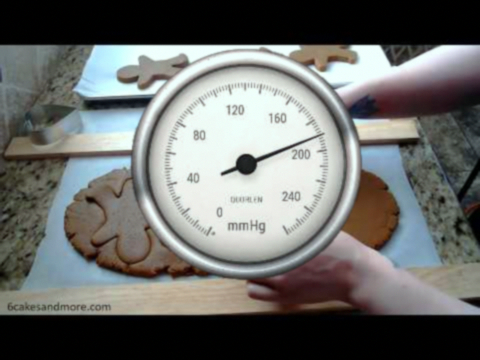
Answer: 190,mmHg
